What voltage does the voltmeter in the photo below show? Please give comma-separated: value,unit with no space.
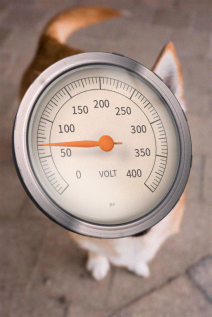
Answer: 65,V
